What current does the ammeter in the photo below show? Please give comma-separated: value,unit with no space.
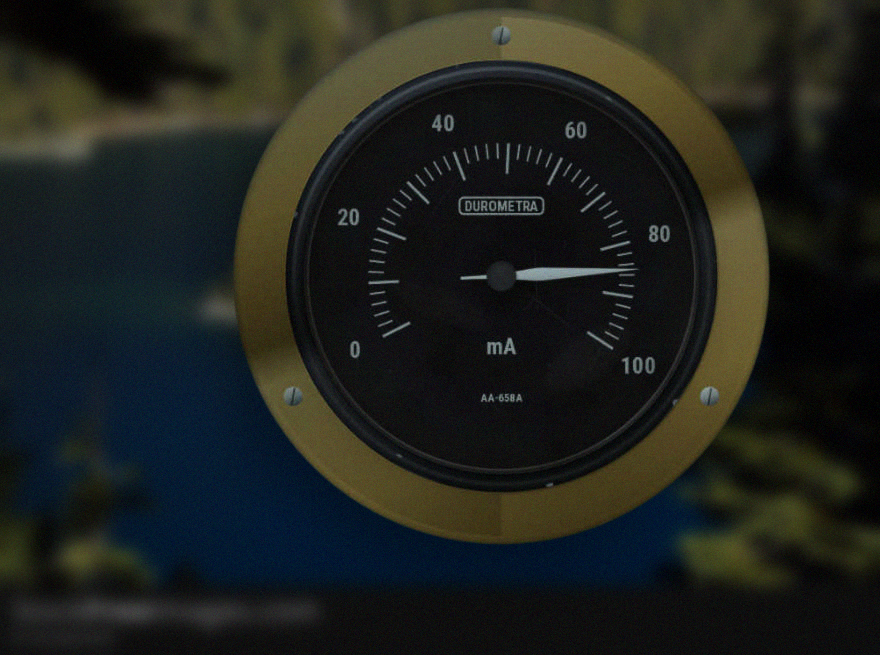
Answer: 85,mA
